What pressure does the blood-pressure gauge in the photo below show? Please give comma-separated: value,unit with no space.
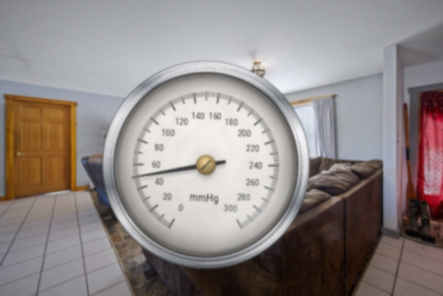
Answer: 50,mmHg
